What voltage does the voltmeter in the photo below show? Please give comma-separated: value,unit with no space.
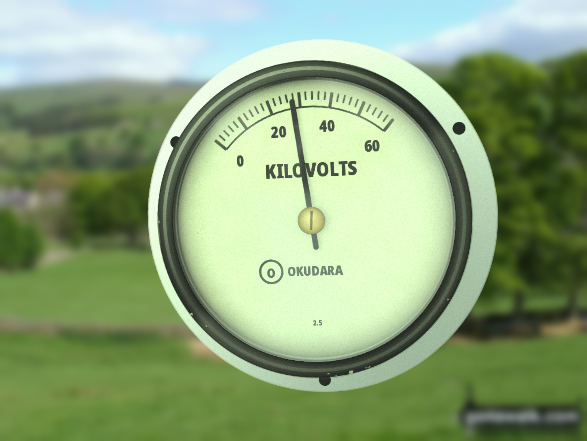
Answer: 28,kV
